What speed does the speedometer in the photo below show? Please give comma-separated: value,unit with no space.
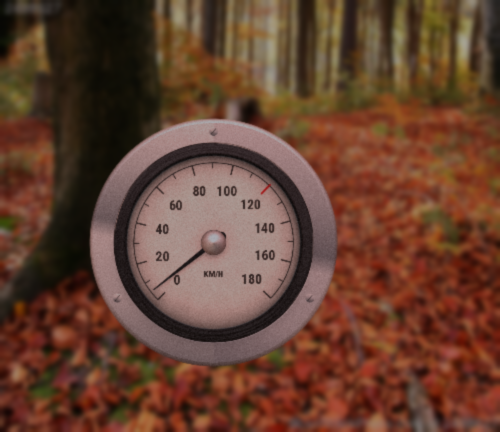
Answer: 5,km/h
